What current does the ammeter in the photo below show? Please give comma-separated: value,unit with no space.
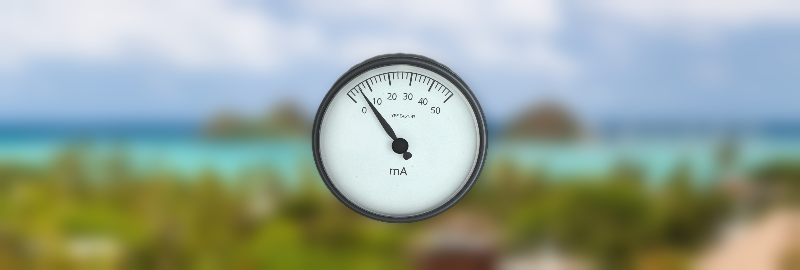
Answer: 6,mA
